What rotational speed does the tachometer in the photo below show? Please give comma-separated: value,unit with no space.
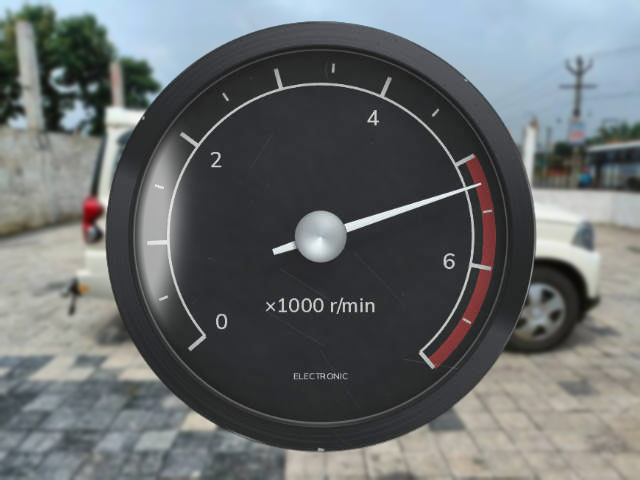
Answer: 5250,rpm
